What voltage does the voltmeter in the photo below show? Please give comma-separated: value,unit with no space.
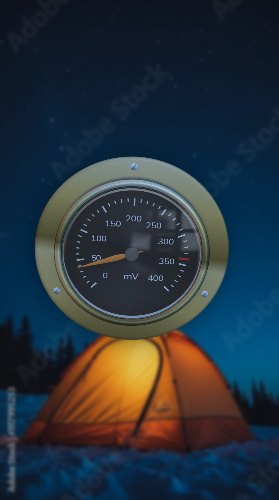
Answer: 40,mV
